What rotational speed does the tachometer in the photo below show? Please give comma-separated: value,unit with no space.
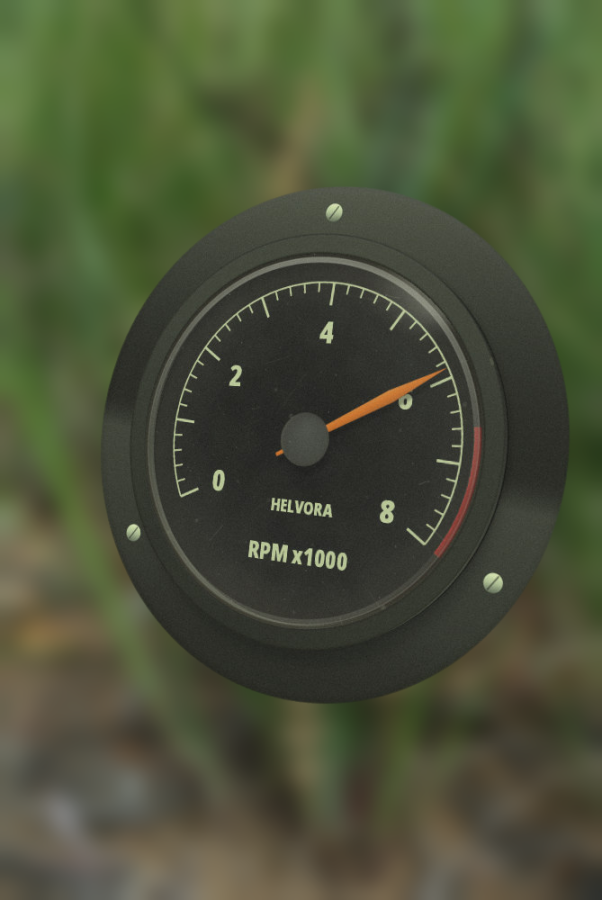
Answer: 5900,rpm
